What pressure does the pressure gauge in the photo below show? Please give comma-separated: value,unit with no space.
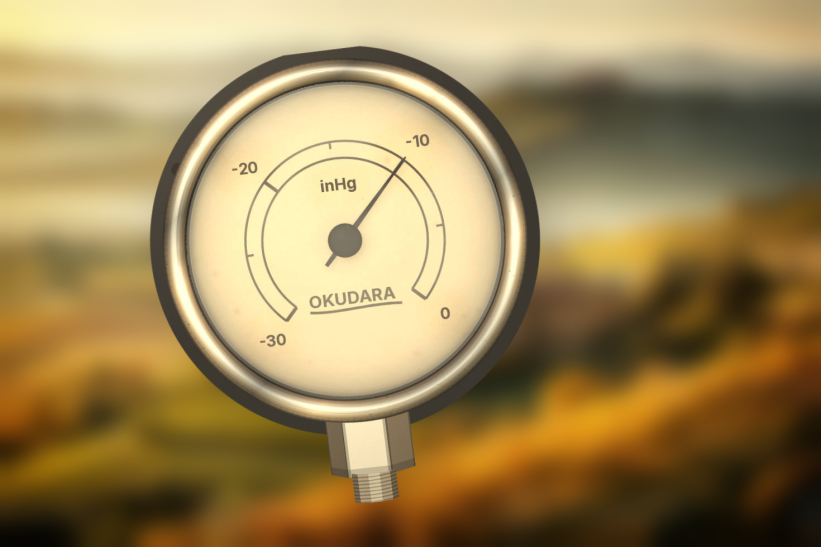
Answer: -10,inHg
